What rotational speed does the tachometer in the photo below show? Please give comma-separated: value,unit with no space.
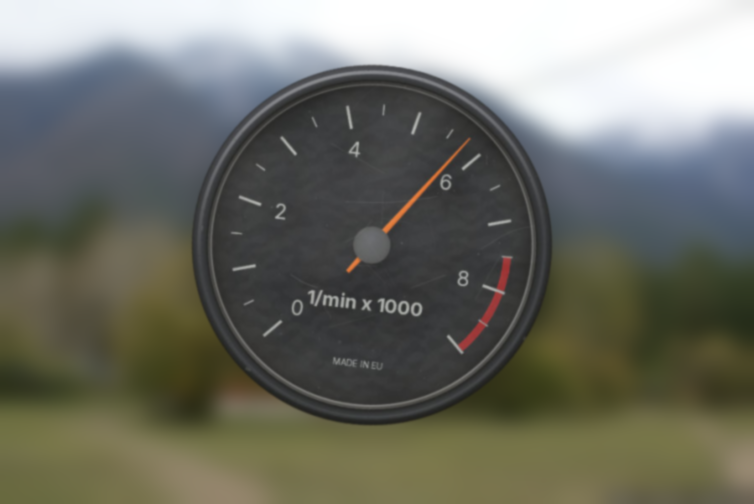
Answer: 5750,rpm
